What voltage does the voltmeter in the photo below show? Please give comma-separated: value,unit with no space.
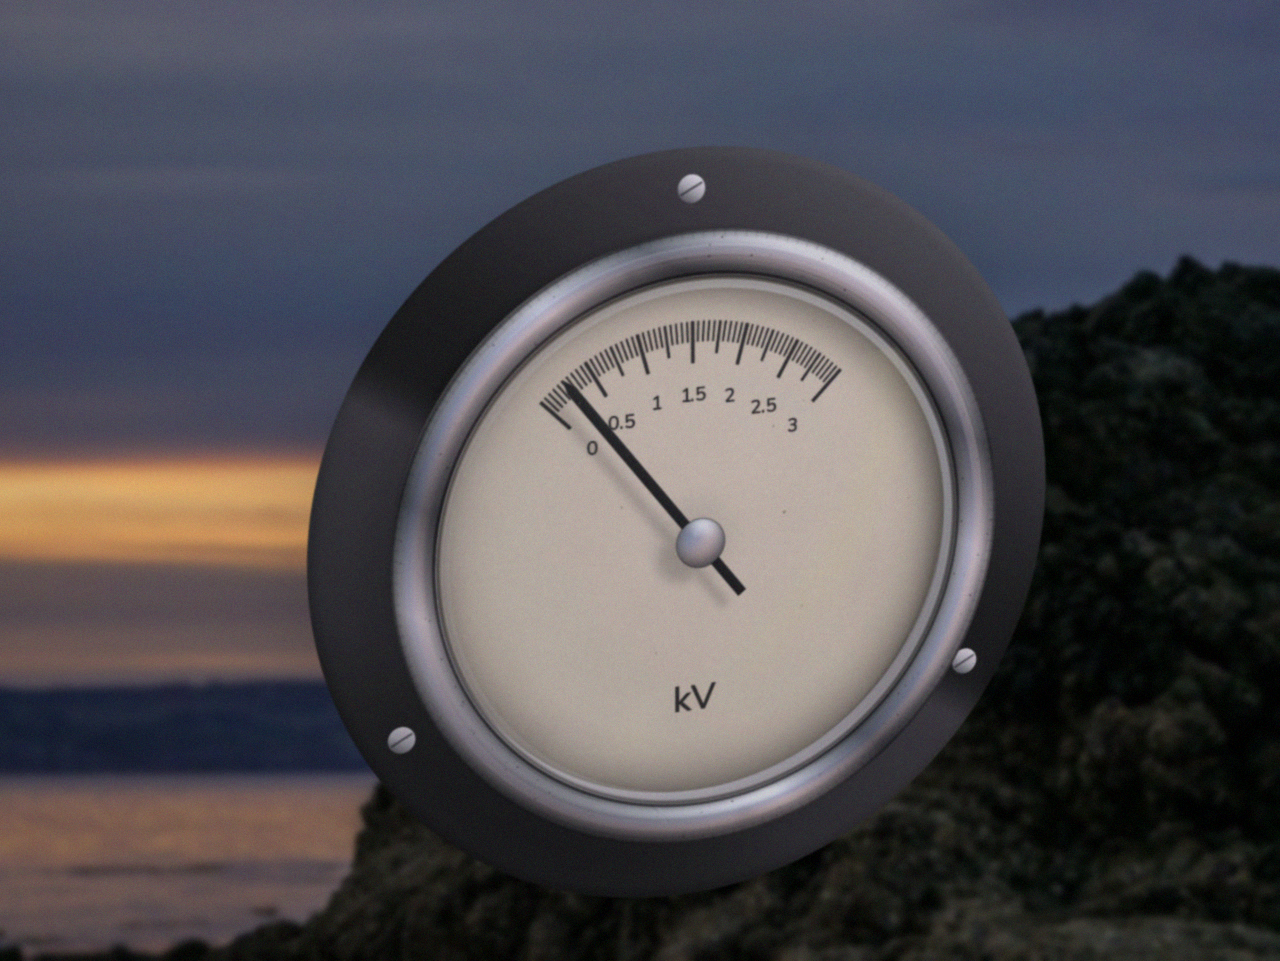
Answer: 0.25,kV
